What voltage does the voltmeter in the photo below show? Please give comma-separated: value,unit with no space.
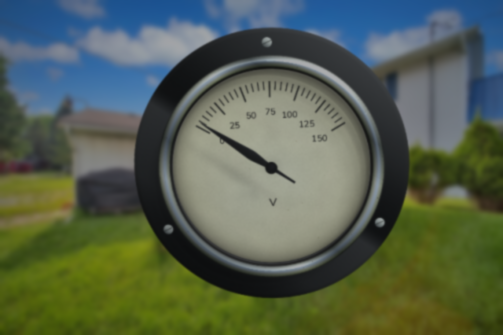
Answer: 5,V
